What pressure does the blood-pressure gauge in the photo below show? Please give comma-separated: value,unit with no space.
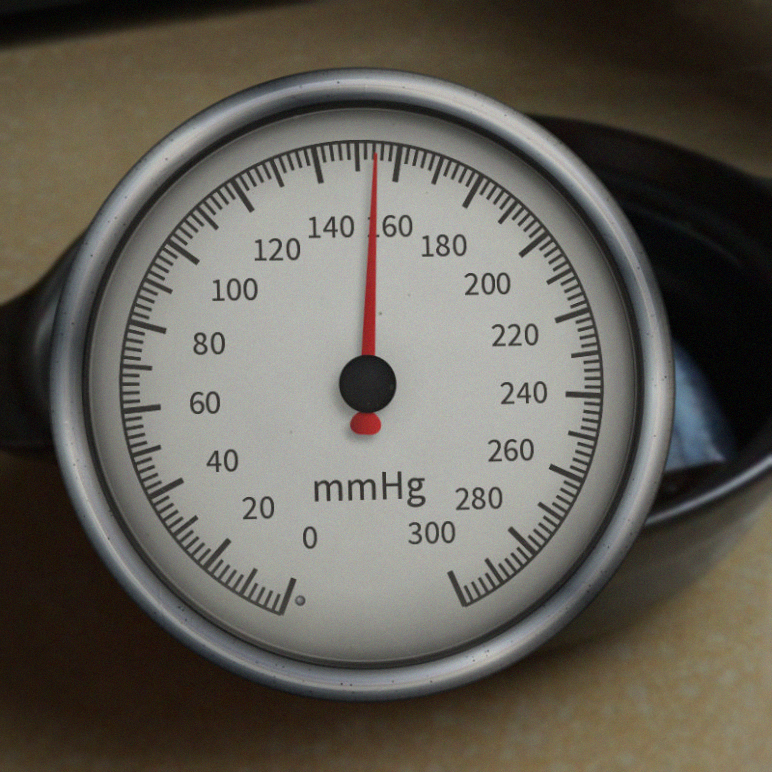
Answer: 154,mmHg
